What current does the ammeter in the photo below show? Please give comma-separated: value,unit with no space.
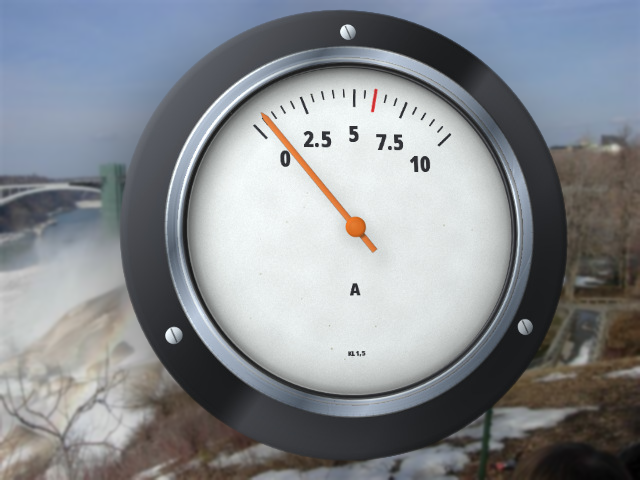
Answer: 0.5,A
